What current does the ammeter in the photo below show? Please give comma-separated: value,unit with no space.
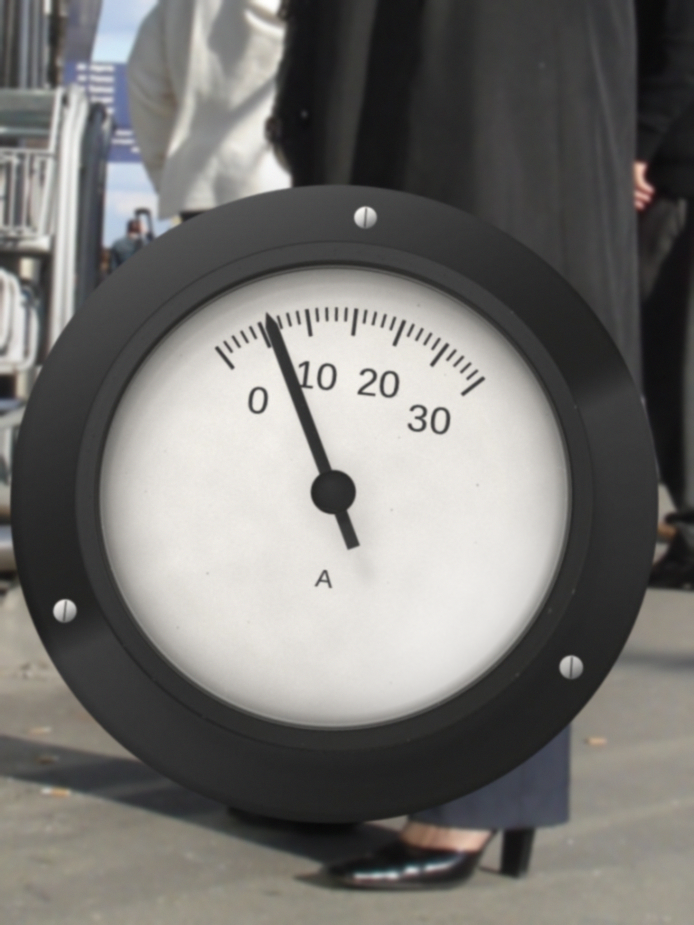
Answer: 6,A
